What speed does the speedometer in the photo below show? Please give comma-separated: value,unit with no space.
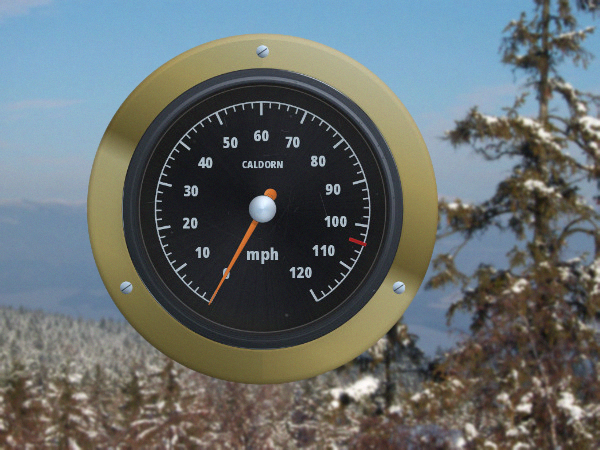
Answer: 0,mph
